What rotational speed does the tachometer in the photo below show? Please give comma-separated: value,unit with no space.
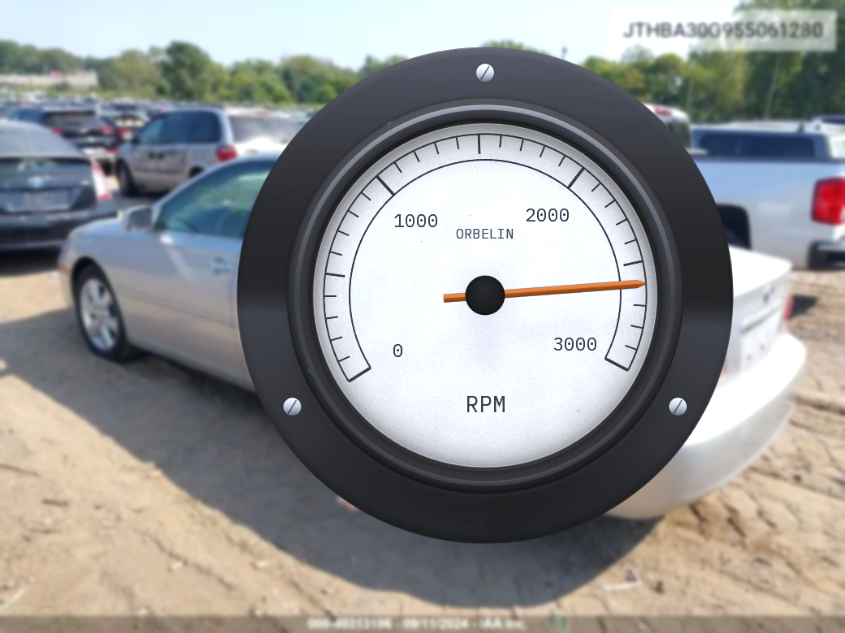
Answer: 2600,rpm
